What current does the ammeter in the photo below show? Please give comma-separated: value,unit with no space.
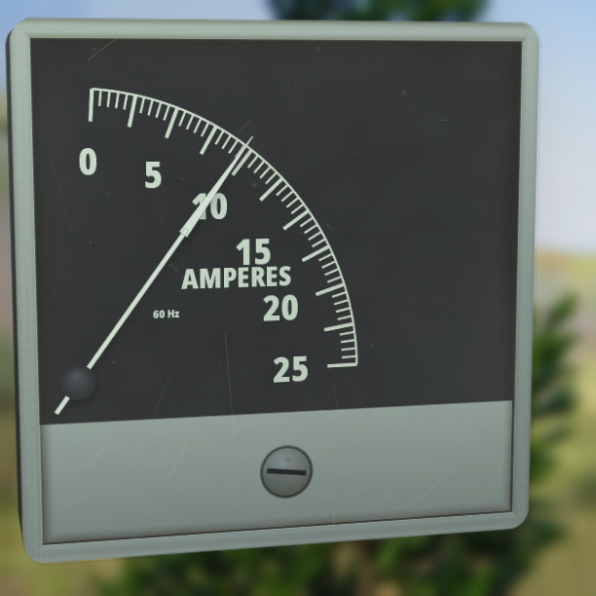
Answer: 9.5,A
